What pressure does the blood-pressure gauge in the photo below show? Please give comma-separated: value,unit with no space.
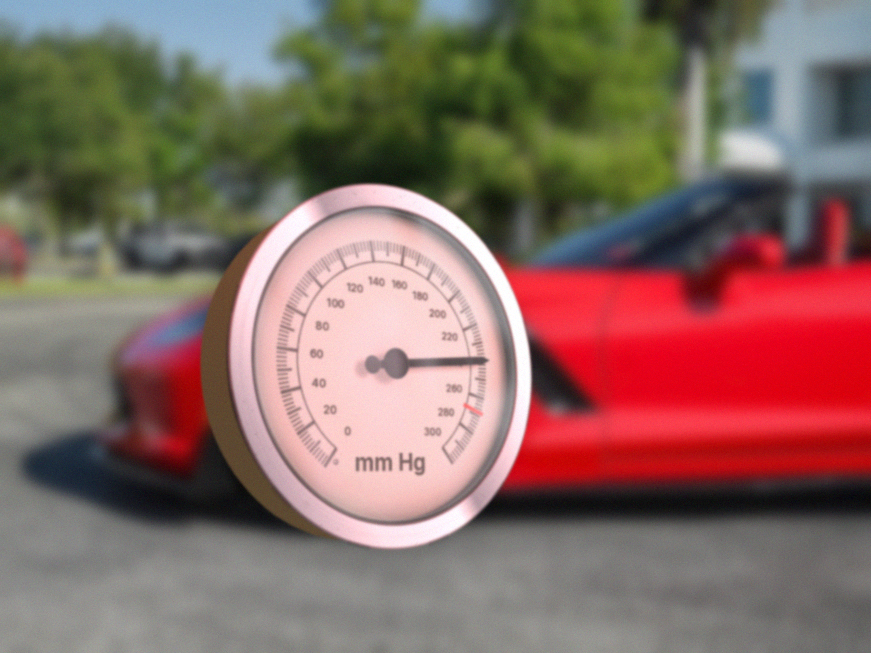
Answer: 240,mmHg
